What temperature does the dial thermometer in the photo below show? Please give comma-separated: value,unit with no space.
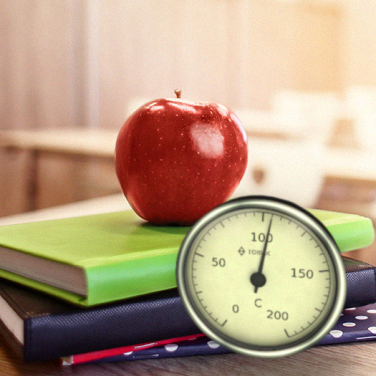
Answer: 105,°C
